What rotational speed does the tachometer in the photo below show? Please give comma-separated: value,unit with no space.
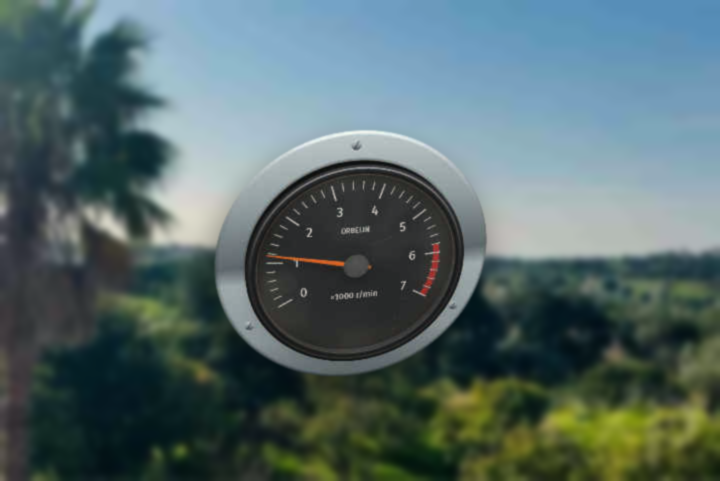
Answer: 1200,rpm
